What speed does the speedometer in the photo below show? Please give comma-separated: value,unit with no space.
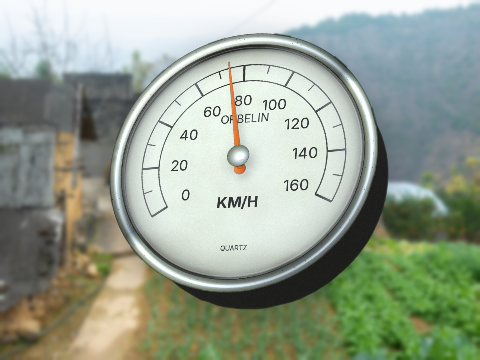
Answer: 75,km/h
